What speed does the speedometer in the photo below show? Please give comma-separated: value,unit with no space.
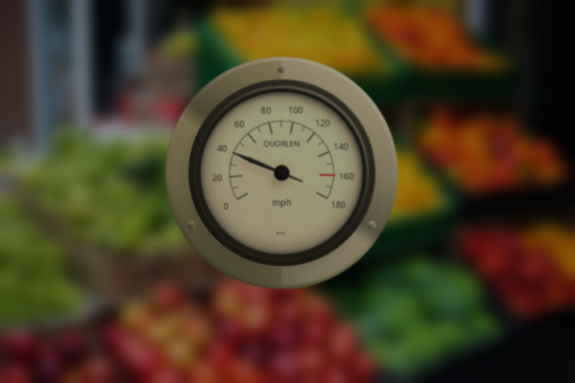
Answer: 40,mph
